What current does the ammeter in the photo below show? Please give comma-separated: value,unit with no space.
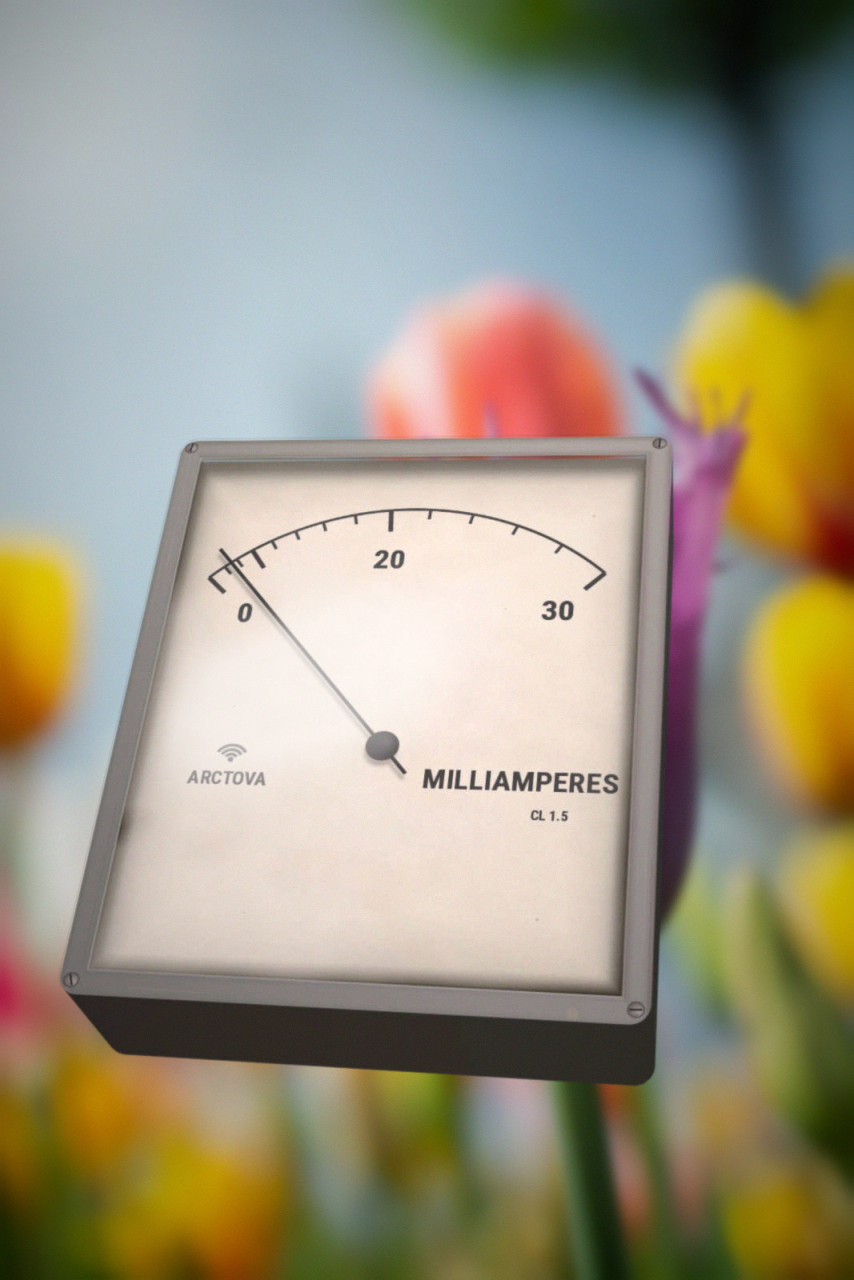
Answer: 7,mA
